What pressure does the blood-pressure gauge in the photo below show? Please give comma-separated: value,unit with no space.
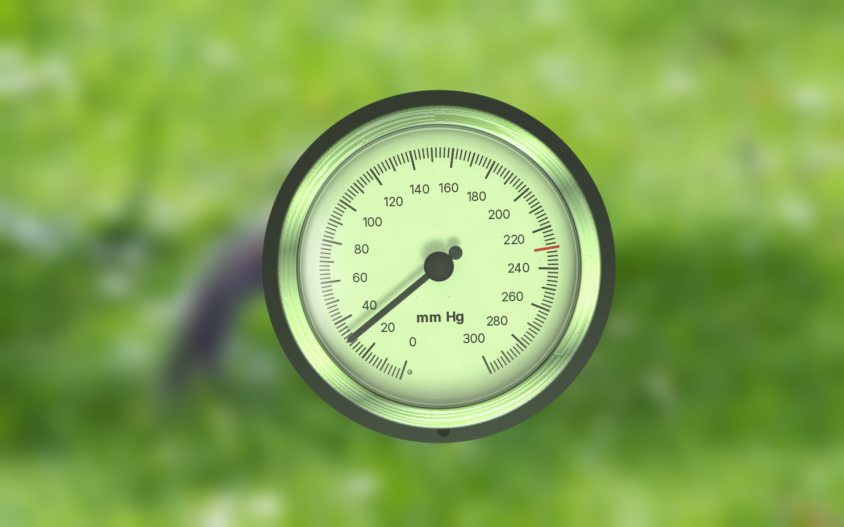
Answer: 30,mmHg
